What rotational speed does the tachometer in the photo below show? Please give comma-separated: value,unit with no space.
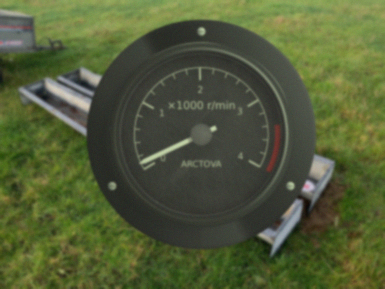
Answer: 100,rpm
